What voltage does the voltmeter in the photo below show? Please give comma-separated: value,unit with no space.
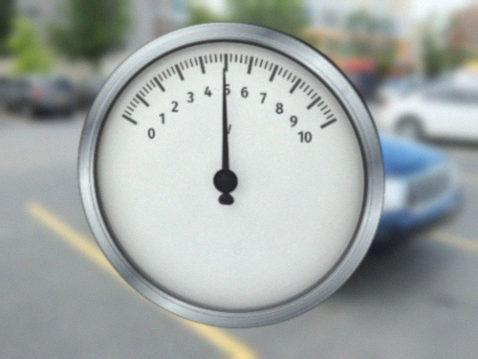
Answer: 5,V
